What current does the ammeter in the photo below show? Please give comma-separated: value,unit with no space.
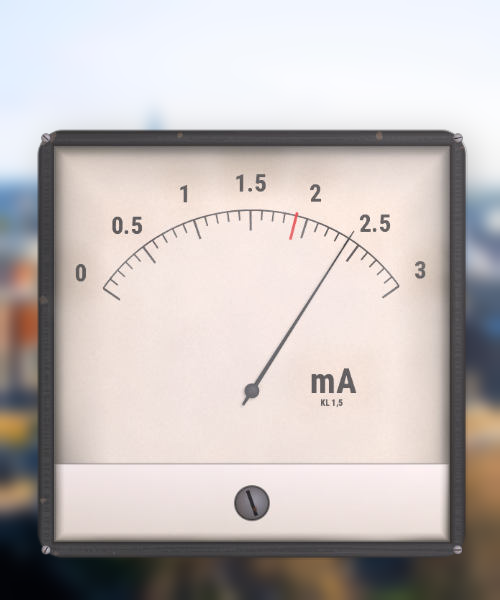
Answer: 2.4,mA
